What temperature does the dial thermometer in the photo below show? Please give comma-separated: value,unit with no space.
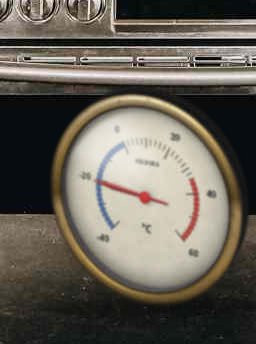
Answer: -20,°C
